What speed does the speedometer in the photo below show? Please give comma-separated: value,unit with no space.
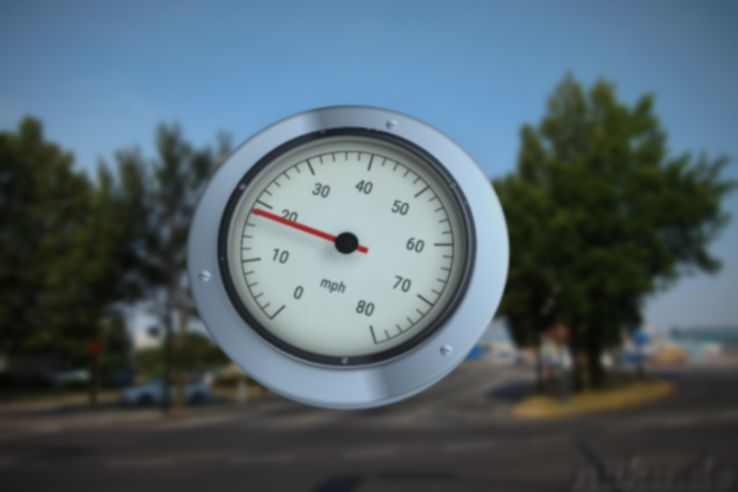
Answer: 18,mph
